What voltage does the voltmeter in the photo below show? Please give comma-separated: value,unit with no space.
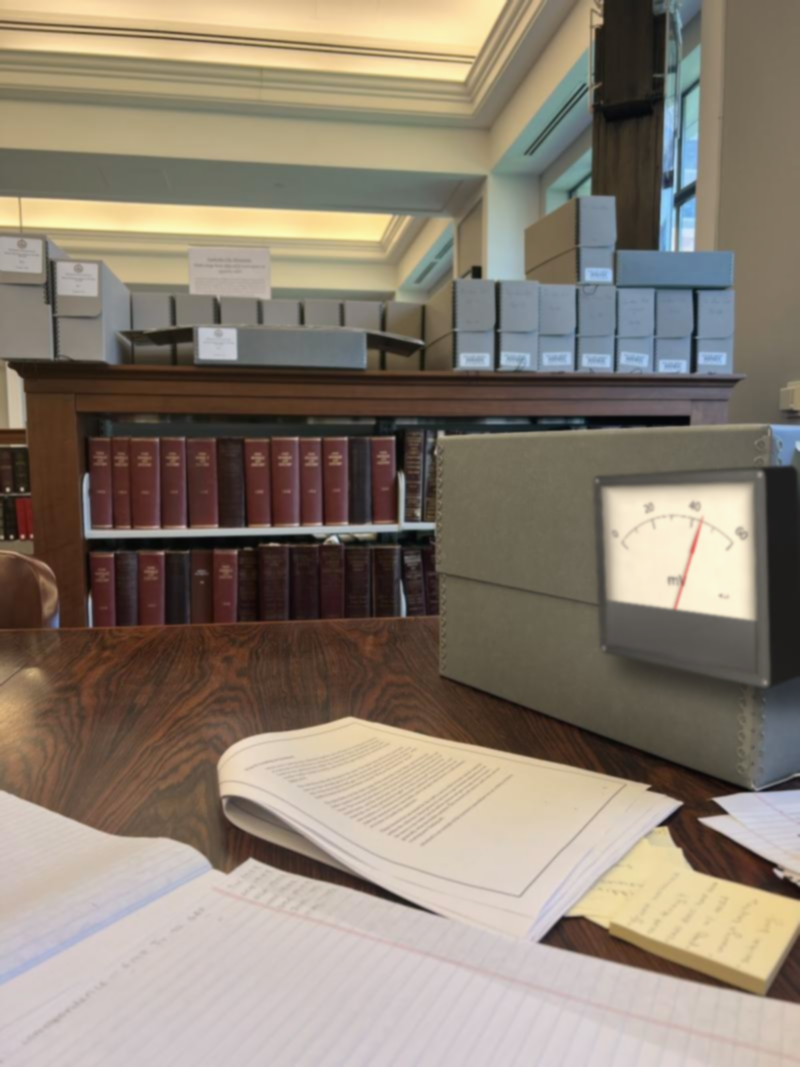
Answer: 45,mV
